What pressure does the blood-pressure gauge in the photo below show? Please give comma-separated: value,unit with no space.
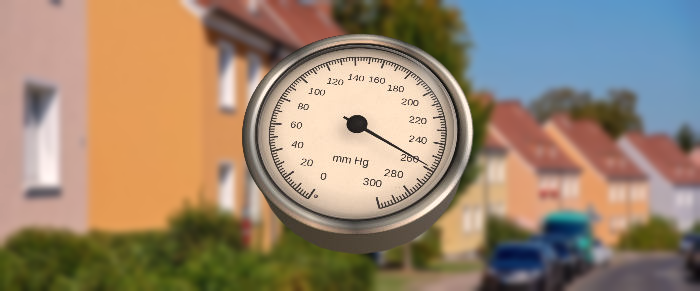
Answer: 260,mmHg
